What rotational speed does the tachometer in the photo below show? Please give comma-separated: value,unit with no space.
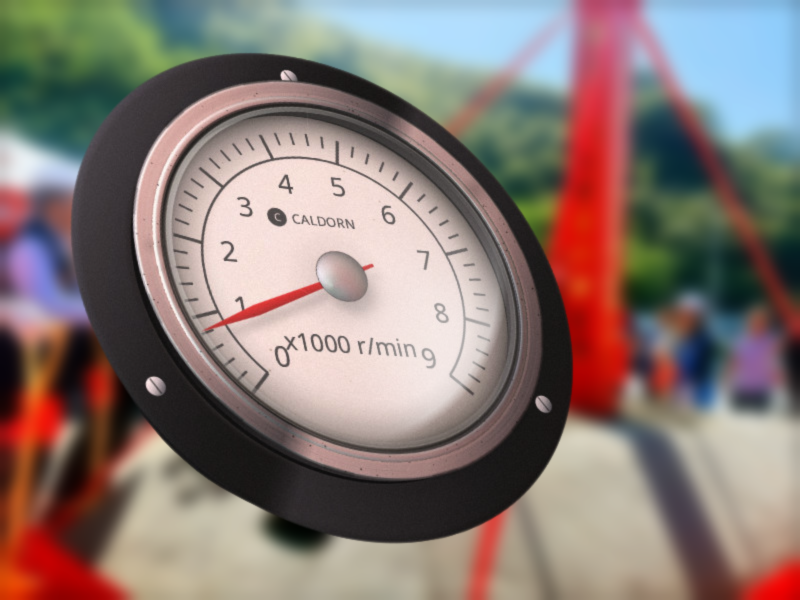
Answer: 800,rpm
